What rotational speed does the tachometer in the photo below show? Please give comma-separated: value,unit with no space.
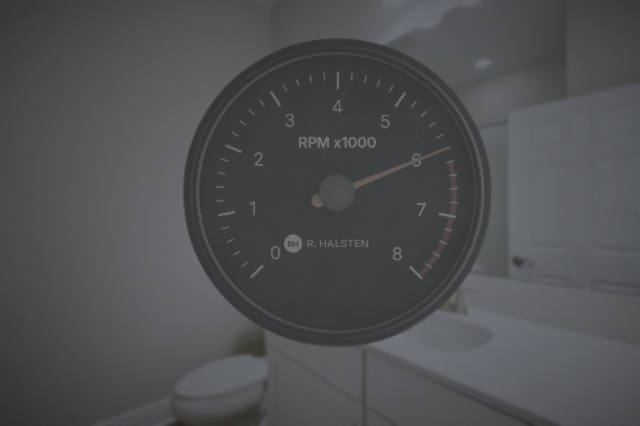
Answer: 6000,rpm
